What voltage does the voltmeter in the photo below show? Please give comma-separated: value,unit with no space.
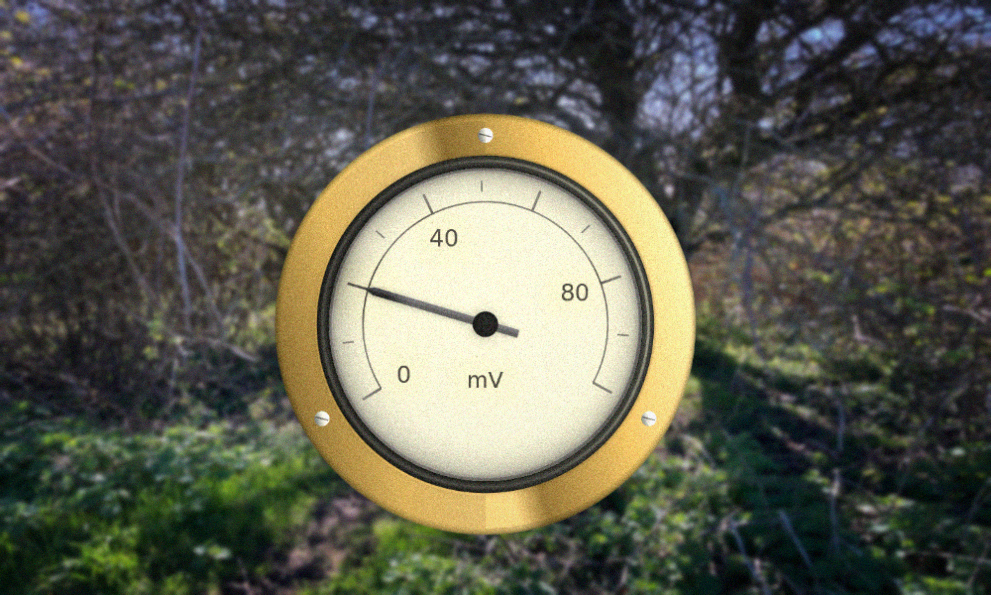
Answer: 20,mV
